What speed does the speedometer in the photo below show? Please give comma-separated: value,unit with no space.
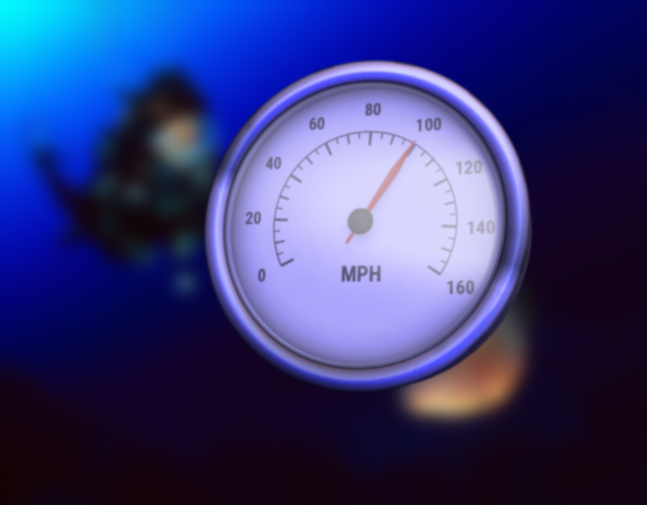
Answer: 100,mph
